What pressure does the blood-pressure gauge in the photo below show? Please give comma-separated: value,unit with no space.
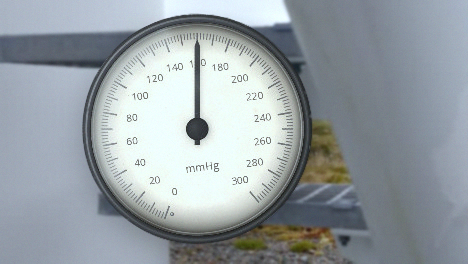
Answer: 160,mmHg
